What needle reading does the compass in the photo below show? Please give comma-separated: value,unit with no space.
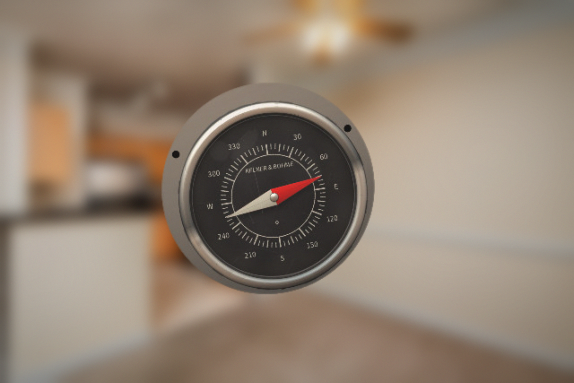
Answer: 75,°
